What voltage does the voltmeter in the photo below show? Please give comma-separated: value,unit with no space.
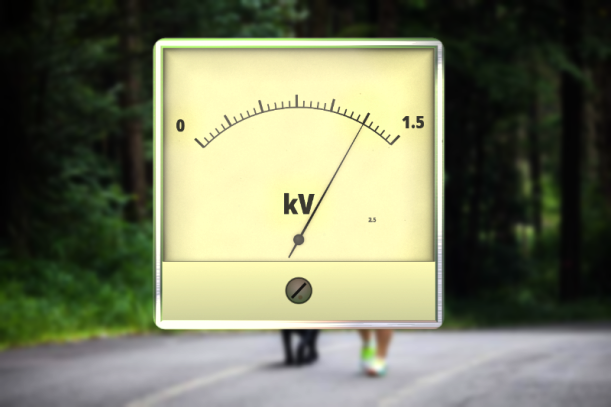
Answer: 1.25,kV
